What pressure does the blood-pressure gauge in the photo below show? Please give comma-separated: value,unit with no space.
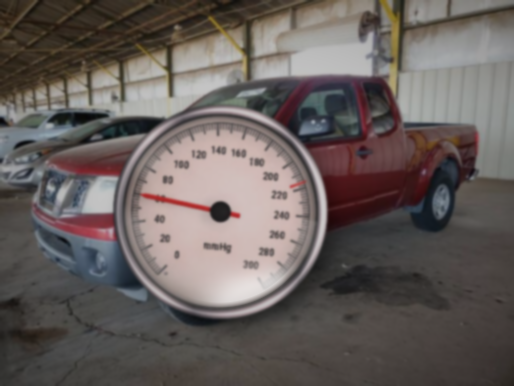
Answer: 60,mmHg
